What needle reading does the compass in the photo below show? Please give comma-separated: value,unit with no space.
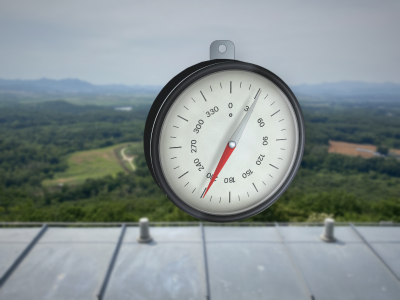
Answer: 210,°
